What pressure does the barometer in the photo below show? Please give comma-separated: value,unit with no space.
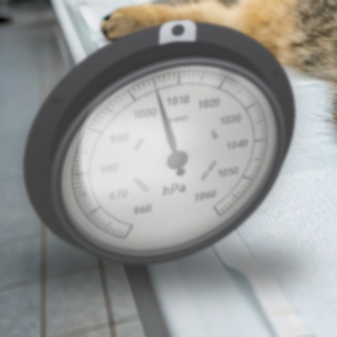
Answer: 1005,hPa
